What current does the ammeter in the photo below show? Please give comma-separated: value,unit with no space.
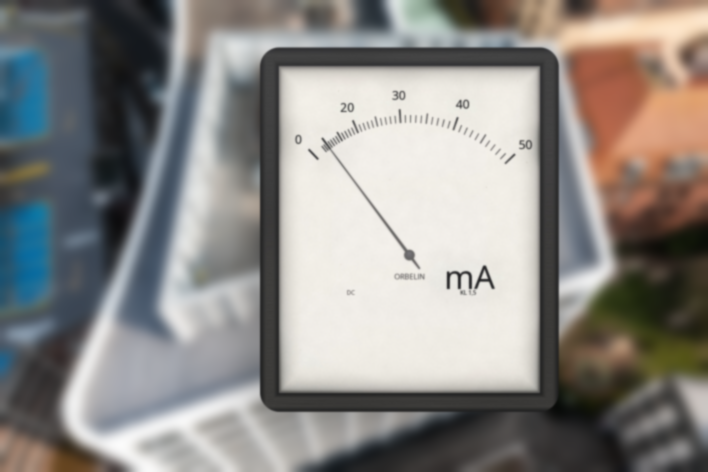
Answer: 10,mA
